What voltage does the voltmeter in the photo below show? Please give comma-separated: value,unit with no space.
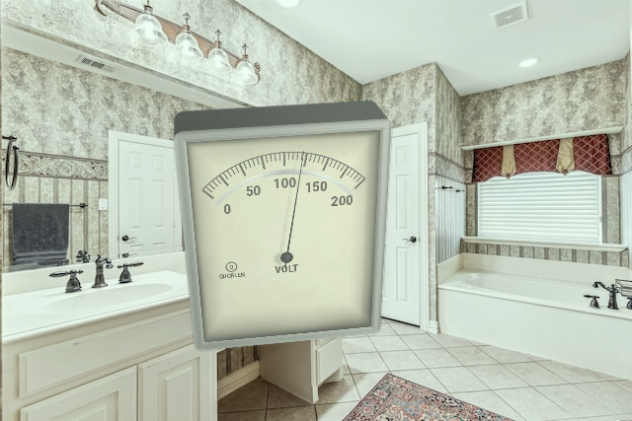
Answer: 120,V
